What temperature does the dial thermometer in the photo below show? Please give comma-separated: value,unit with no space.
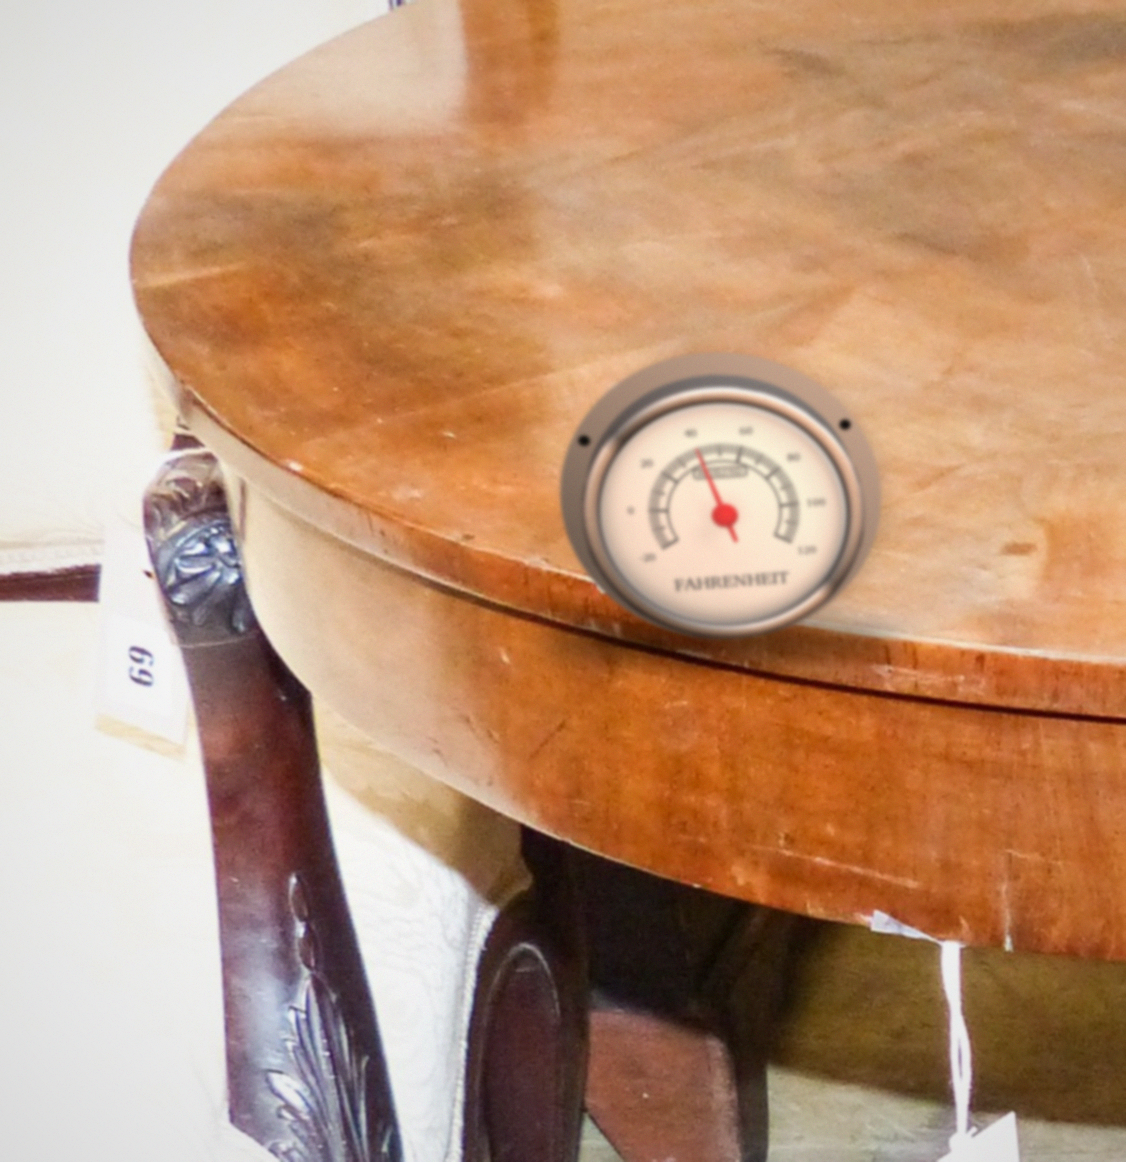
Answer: 40,°F
